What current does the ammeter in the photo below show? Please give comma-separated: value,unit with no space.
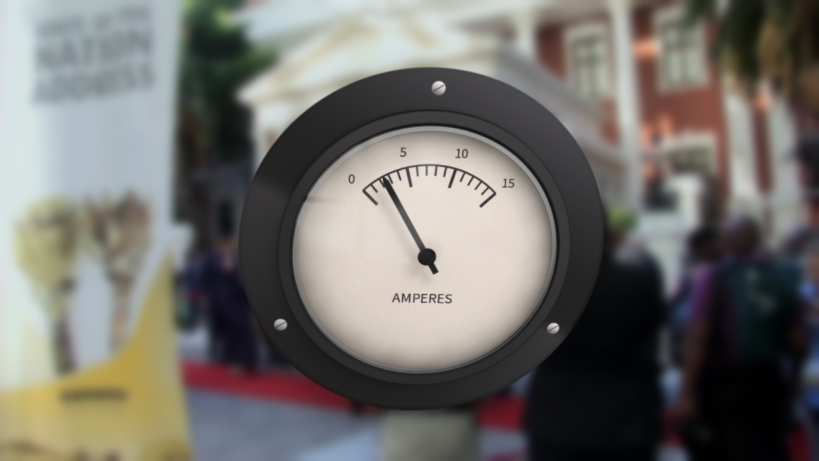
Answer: 2.5,A
